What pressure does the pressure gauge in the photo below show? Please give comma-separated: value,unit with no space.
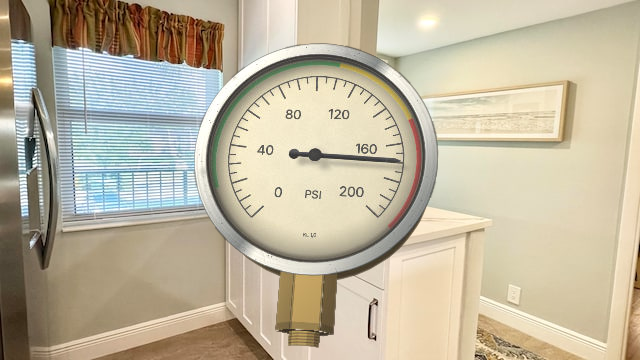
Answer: 170,psi
